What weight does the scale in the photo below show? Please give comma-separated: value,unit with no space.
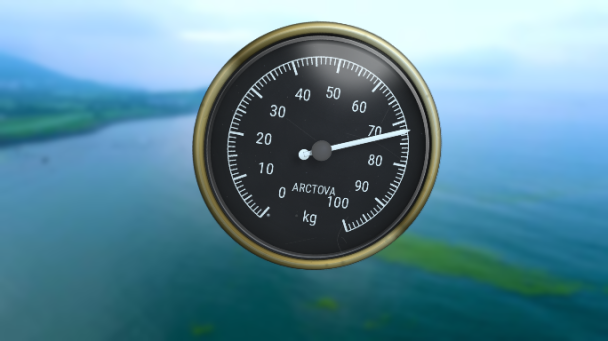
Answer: 72,kg
